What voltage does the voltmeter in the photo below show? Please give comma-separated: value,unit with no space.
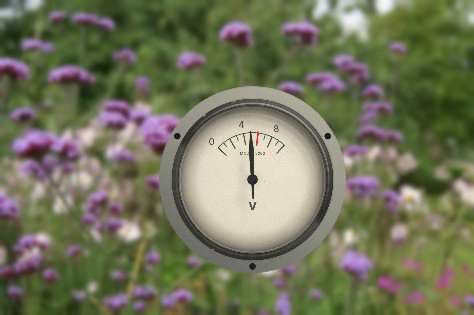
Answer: 5,V
